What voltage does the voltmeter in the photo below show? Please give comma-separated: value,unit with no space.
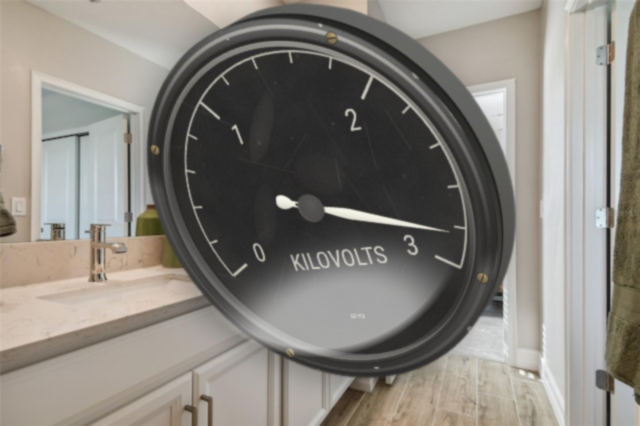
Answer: 2.8,kV
